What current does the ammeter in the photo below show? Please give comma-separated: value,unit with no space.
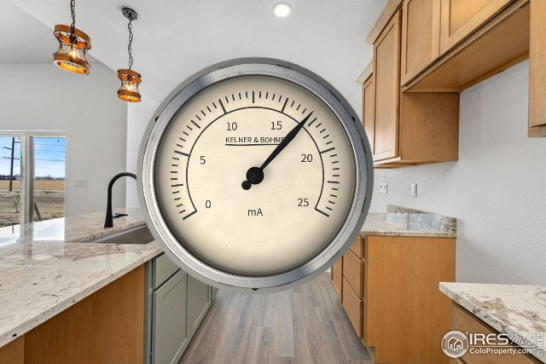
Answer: 17,mA
